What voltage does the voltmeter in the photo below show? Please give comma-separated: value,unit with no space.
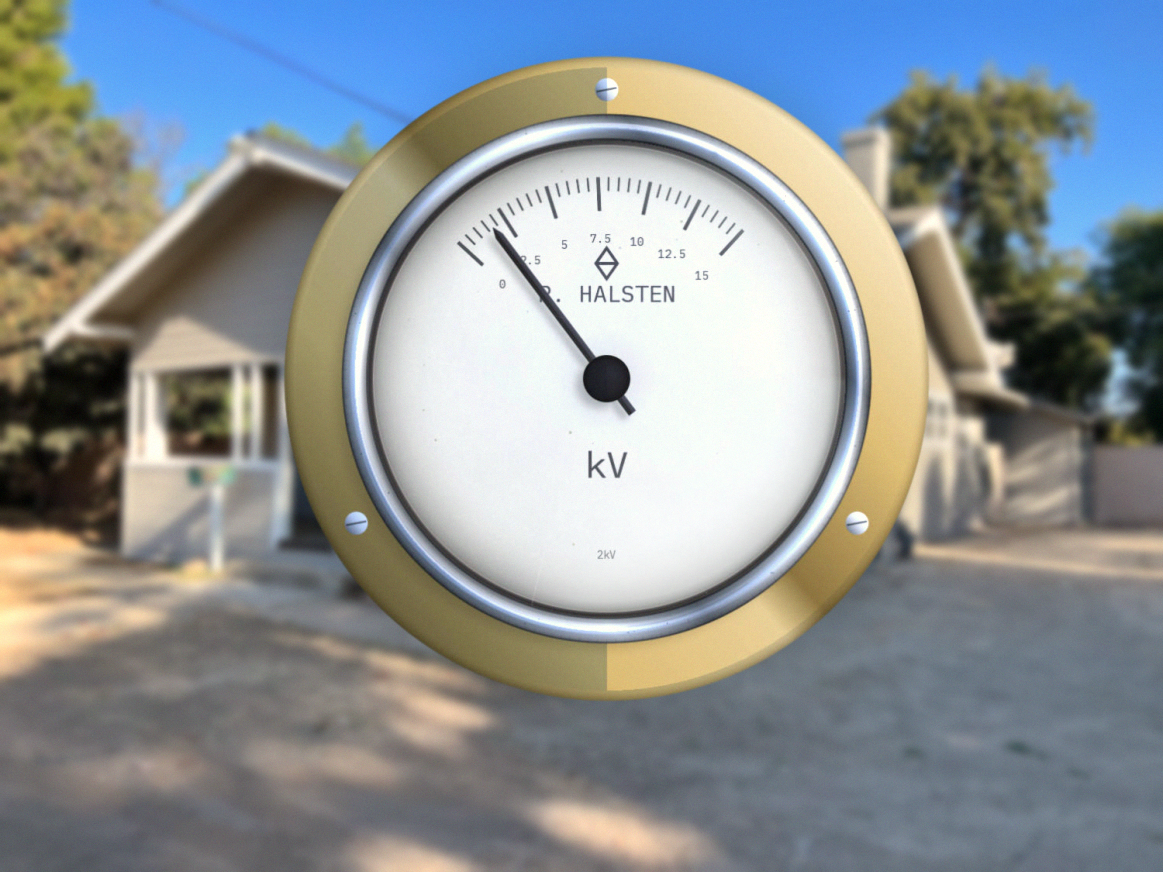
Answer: 1.75,kV
